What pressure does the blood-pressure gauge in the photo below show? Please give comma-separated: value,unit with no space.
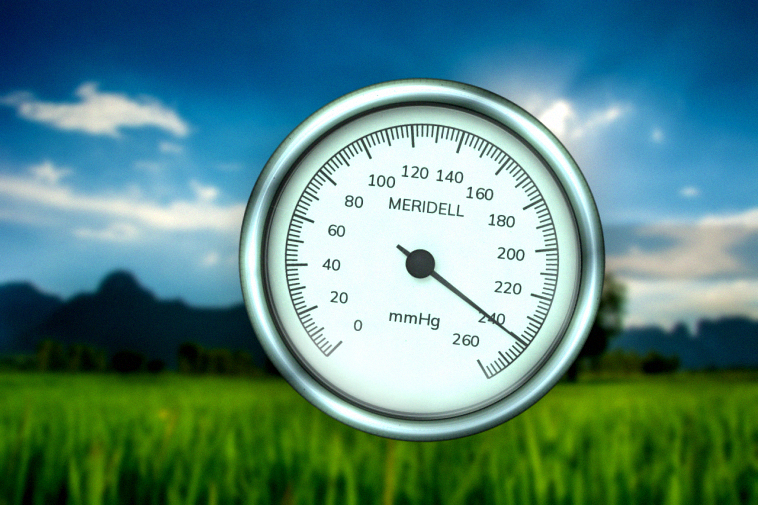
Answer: 240,mmHg
